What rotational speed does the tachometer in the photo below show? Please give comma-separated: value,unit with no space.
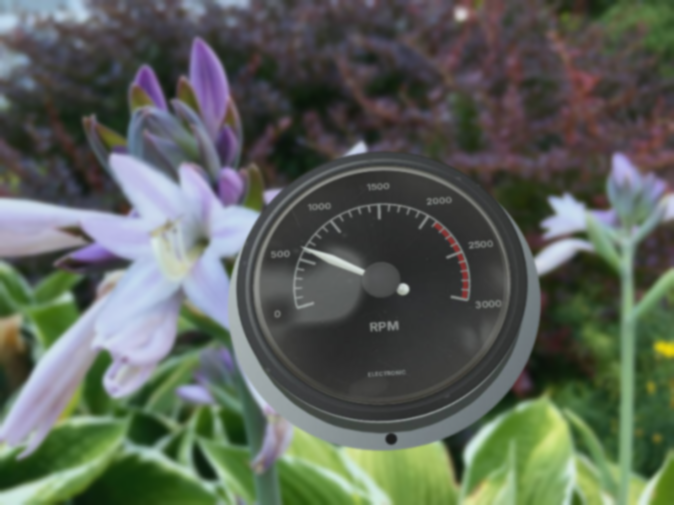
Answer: 600,rpm
